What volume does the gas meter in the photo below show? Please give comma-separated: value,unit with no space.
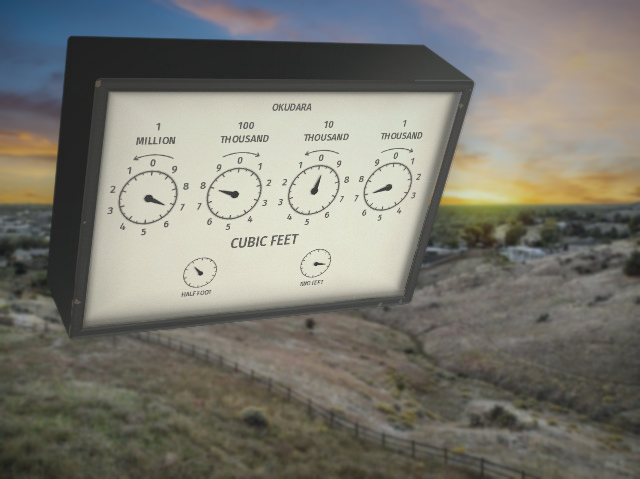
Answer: 679700,ft³
